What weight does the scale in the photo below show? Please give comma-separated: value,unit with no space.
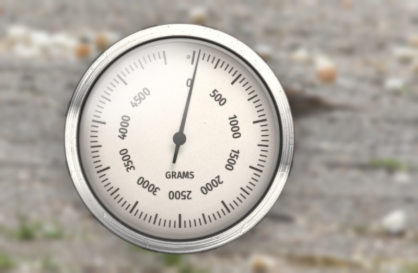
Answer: 50,g
